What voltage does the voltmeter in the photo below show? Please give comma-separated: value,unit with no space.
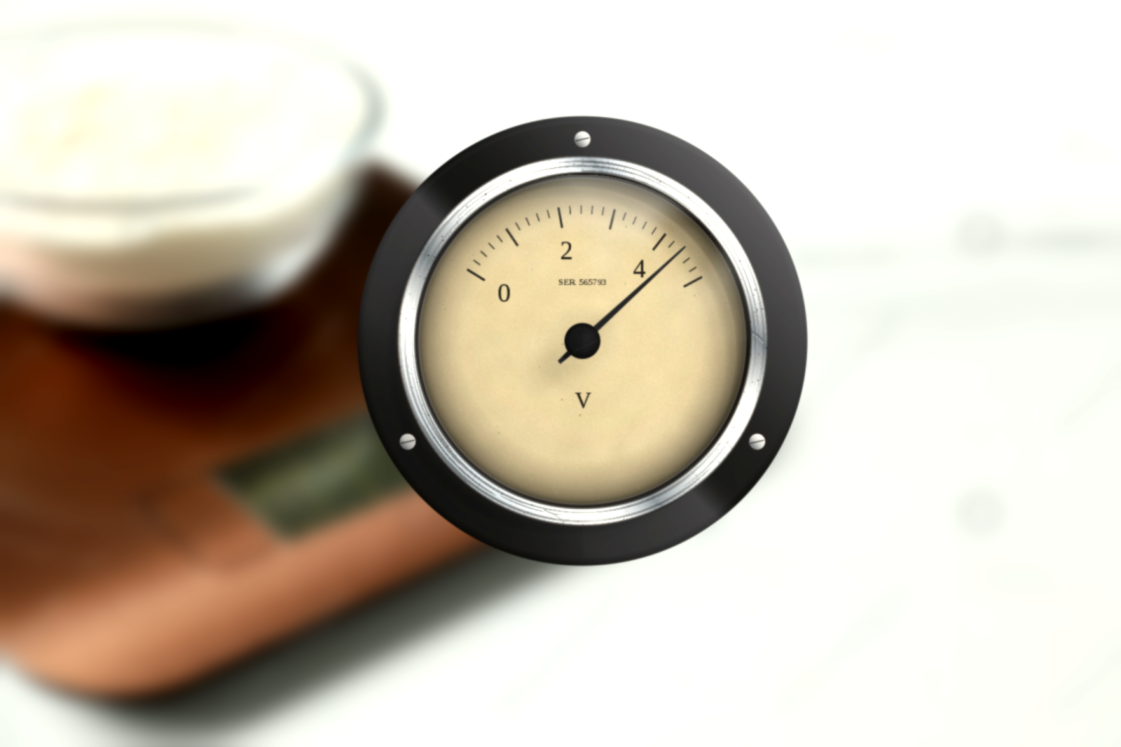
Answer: 4.4,V
